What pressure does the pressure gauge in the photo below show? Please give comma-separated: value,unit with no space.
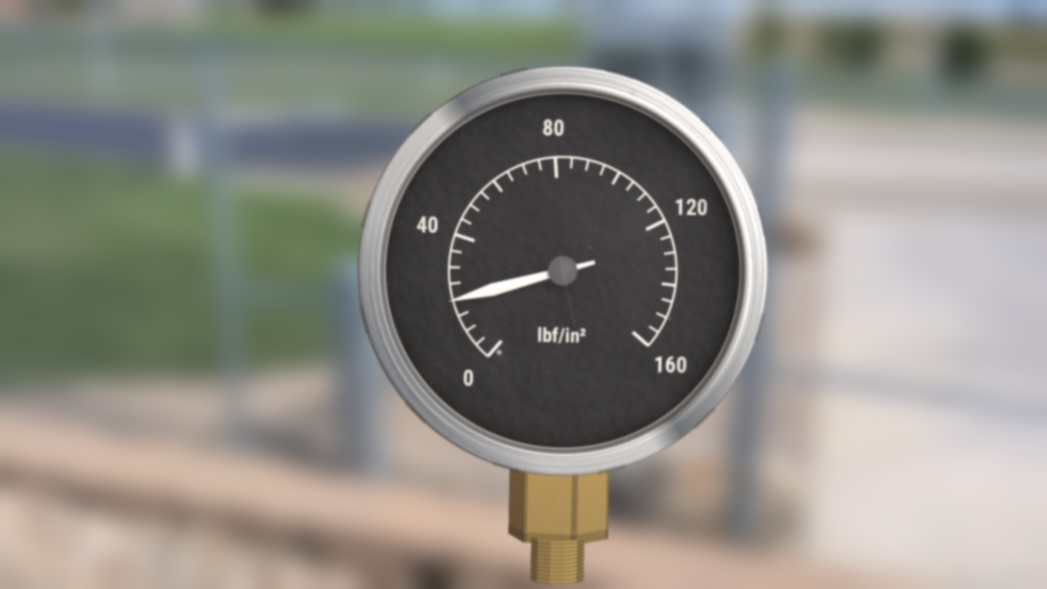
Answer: 20,psi
